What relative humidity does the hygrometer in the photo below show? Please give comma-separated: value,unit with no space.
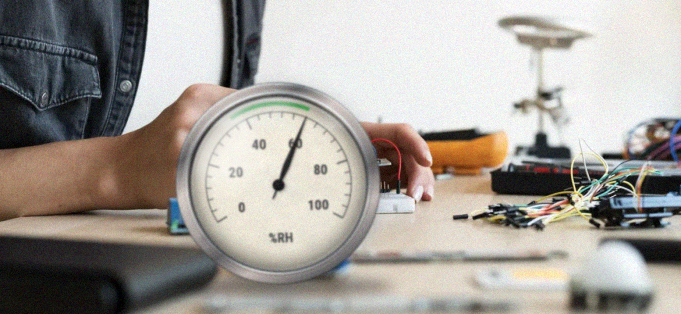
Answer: 60,%
